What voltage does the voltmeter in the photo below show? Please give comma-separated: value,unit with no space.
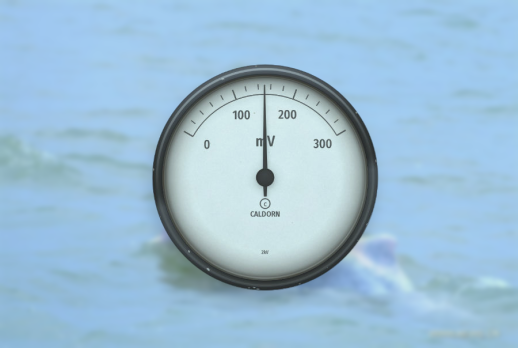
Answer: 150,mV
